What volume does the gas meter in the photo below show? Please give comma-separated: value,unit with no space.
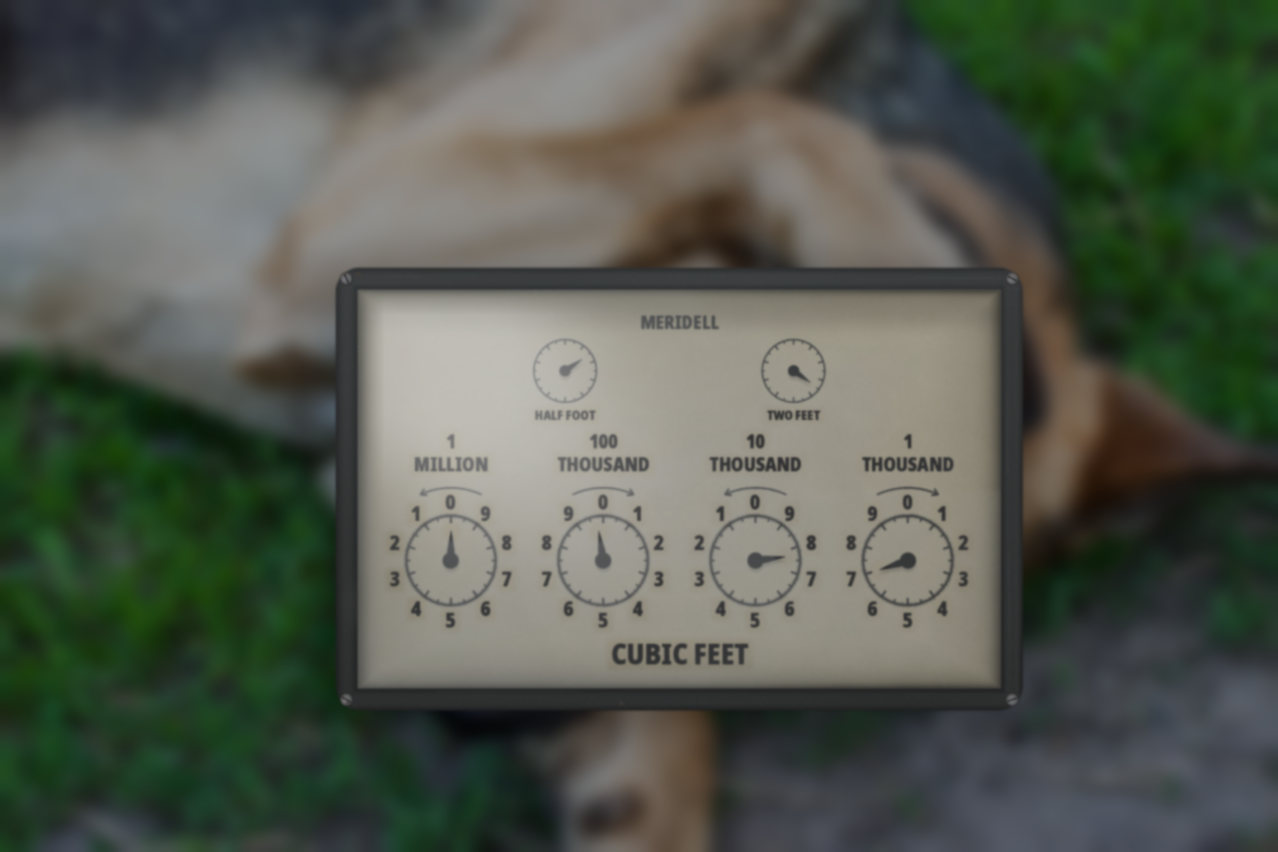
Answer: 997700,ft³
